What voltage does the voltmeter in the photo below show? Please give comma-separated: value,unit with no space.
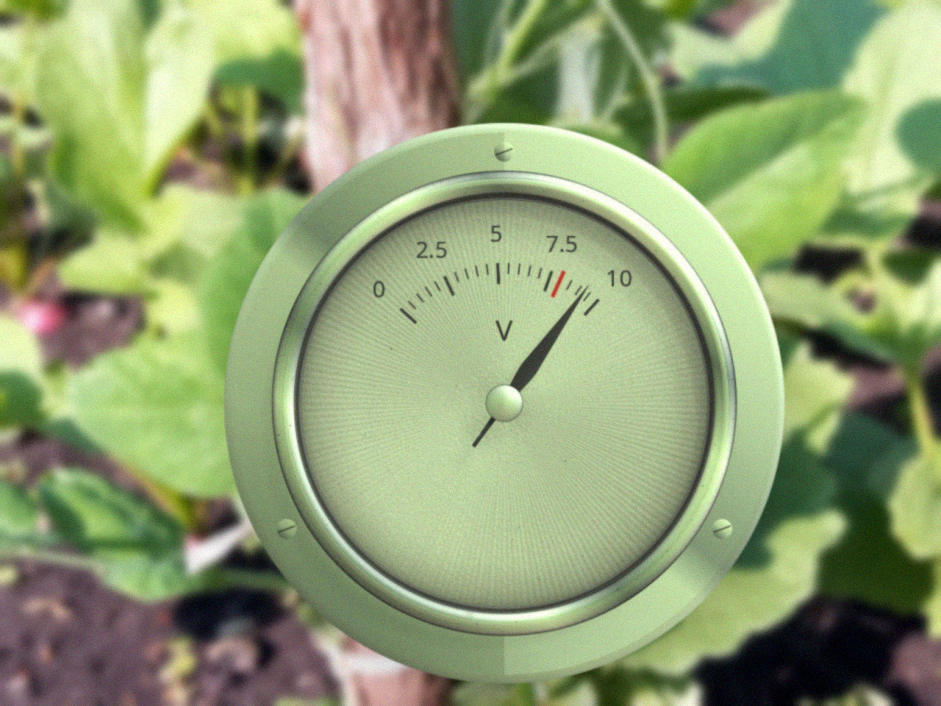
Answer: 9.25,V
